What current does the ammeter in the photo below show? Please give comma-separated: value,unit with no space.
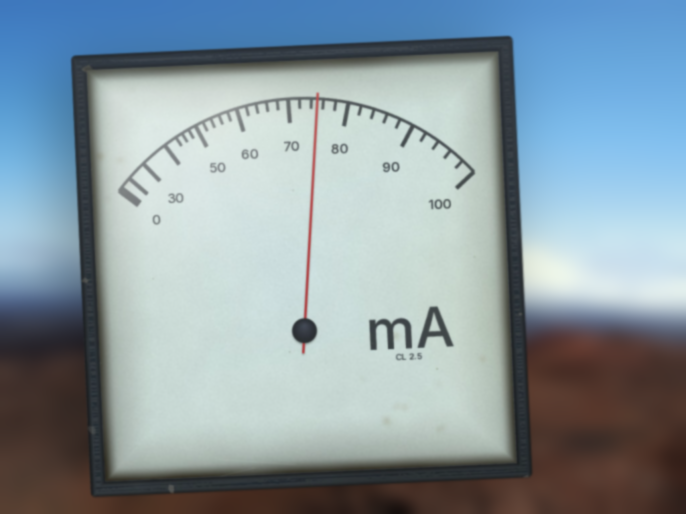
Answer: 75,mA
